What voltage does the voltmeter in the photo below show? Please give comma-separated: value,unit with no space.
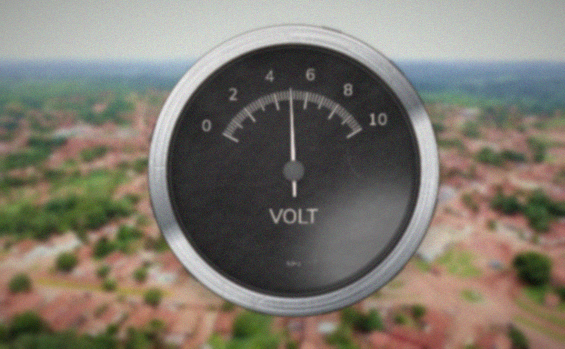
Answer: 5,V
